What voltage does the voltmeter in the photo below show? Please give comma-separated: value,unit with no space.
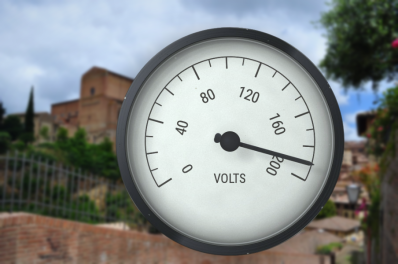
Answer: 190,V
